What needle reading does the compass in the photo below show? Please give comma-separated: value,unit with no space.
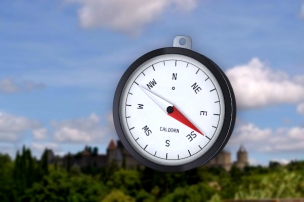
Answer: 120,°
